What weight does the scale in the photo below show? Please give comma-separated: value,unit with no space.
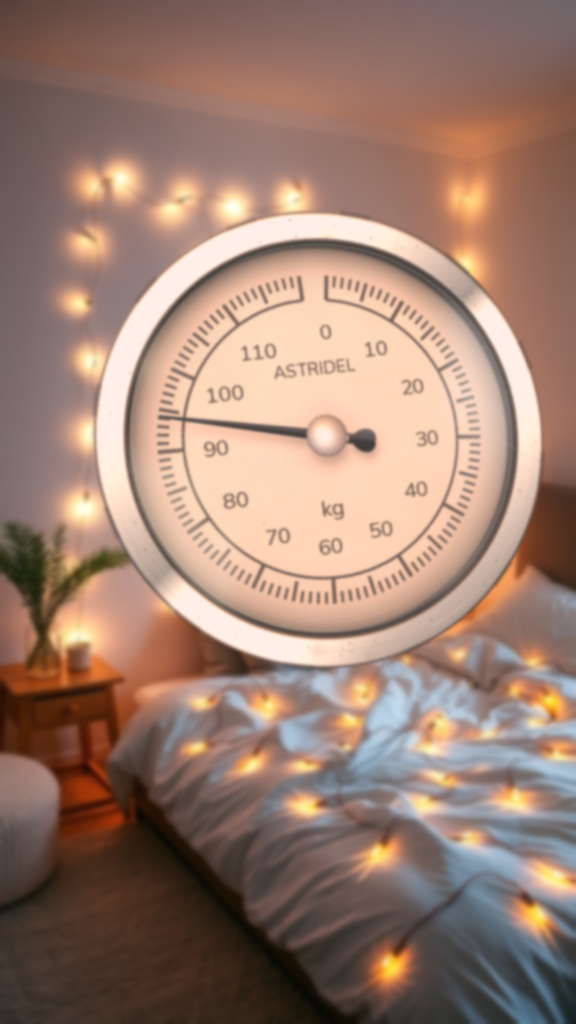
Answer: 94,kg
